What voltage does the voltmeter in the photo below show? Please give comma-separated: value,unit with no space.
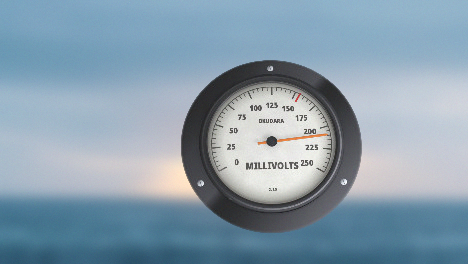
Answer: 210,mV
